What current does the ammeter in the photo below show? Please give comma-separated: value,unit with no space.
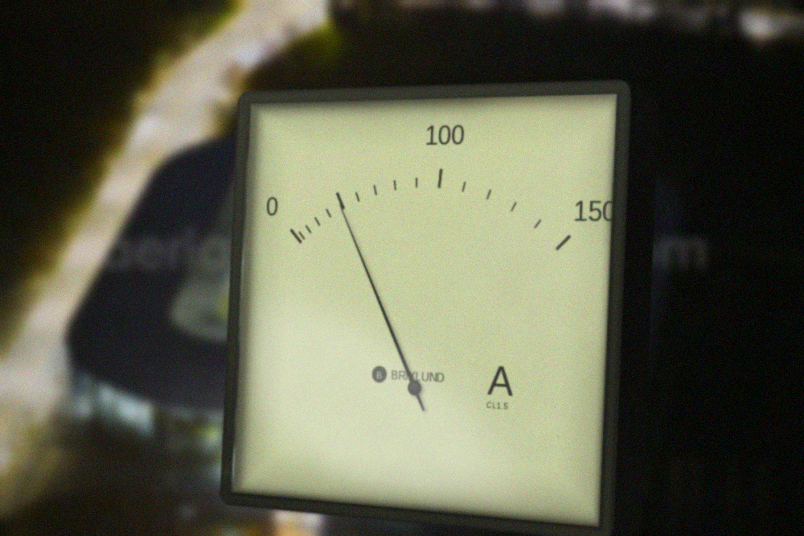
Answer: 50,A
